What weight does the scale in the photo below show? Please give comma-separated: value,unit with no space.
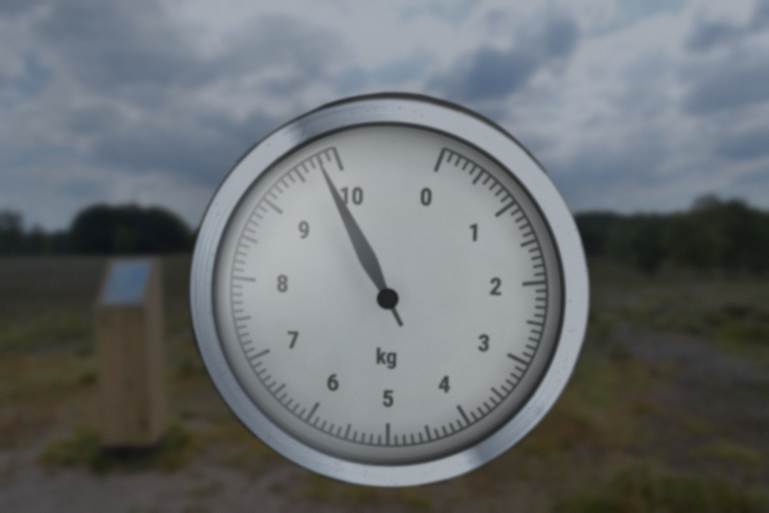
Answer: 9.8,kg
